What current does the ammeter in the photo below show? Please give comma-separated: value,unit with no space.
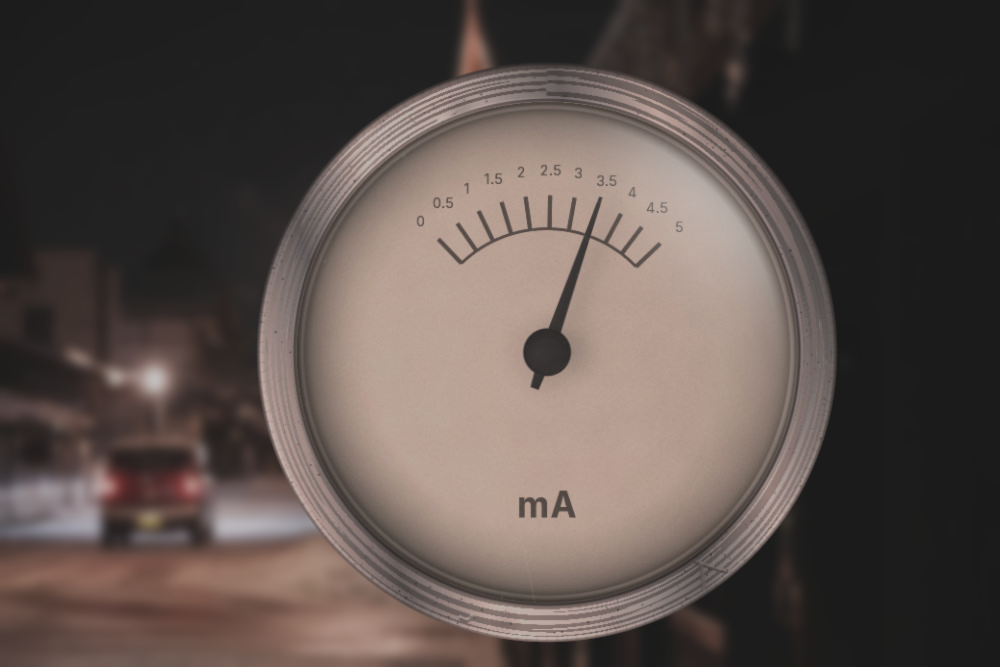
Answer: 3.5,mA
